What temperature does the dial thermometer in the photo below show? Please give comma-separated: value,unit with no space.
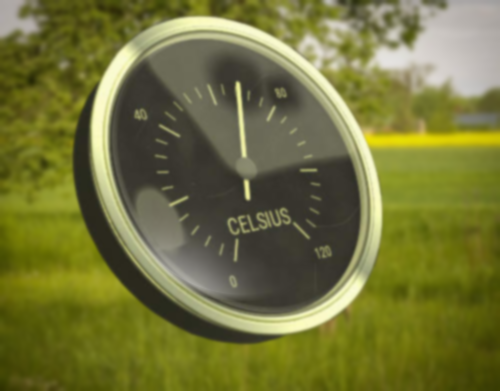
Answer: 68,°C
